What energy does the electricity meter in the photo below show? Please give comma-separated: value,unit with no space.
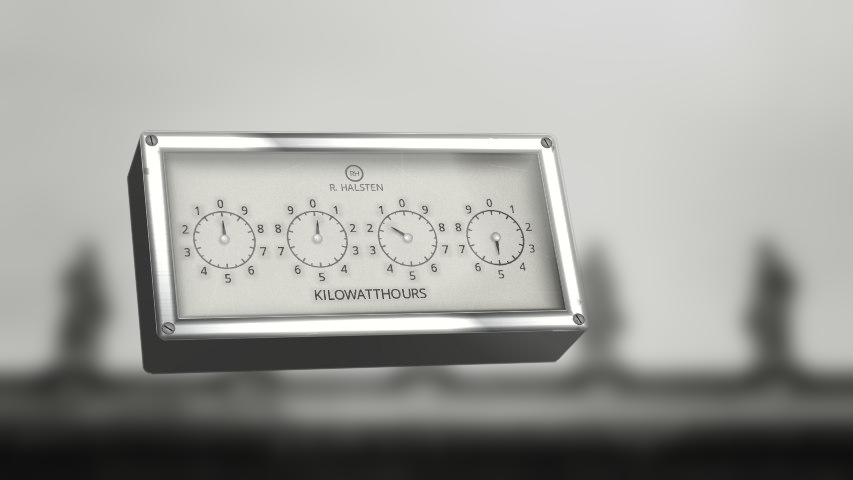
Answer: 15,kWh
